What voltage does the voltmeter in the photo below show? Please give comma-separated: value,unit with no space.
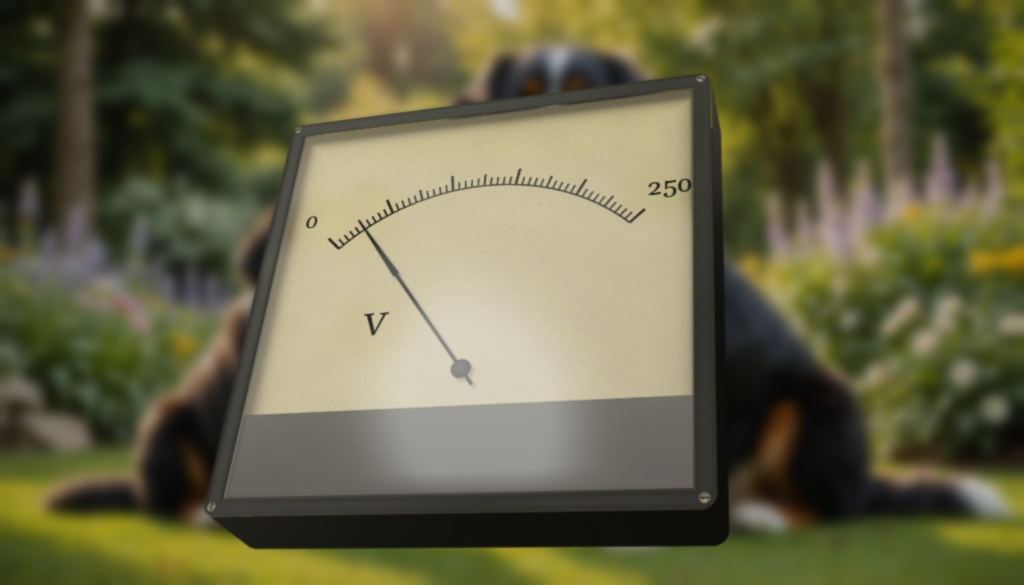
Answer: 25,V
